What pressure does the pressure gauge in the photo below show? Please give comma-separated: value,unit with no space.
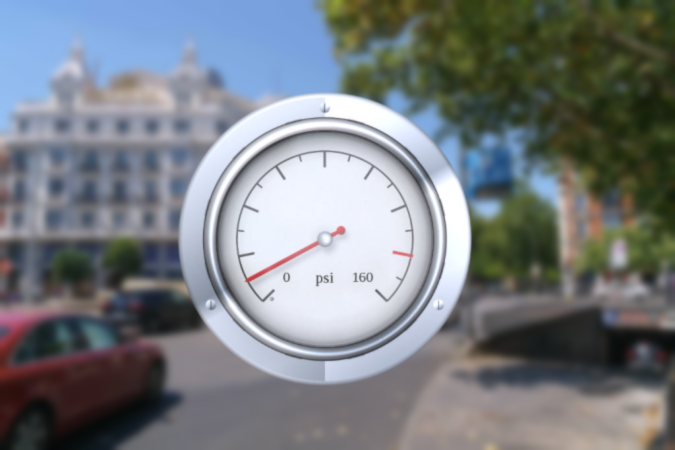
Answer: 10,psi
